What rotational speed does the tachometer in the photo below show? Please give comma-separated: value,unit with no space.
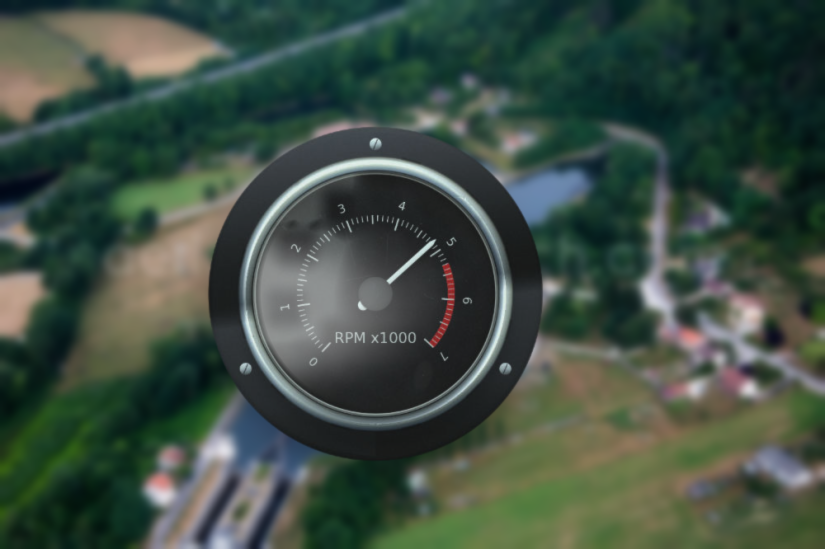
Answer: 4800,rpm
